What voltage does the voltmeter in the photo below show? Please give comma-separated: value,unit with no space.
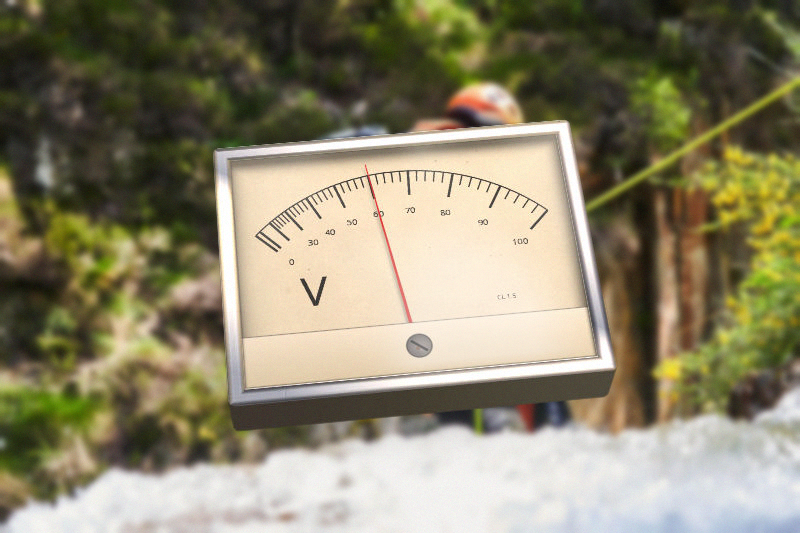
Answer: 60,V
